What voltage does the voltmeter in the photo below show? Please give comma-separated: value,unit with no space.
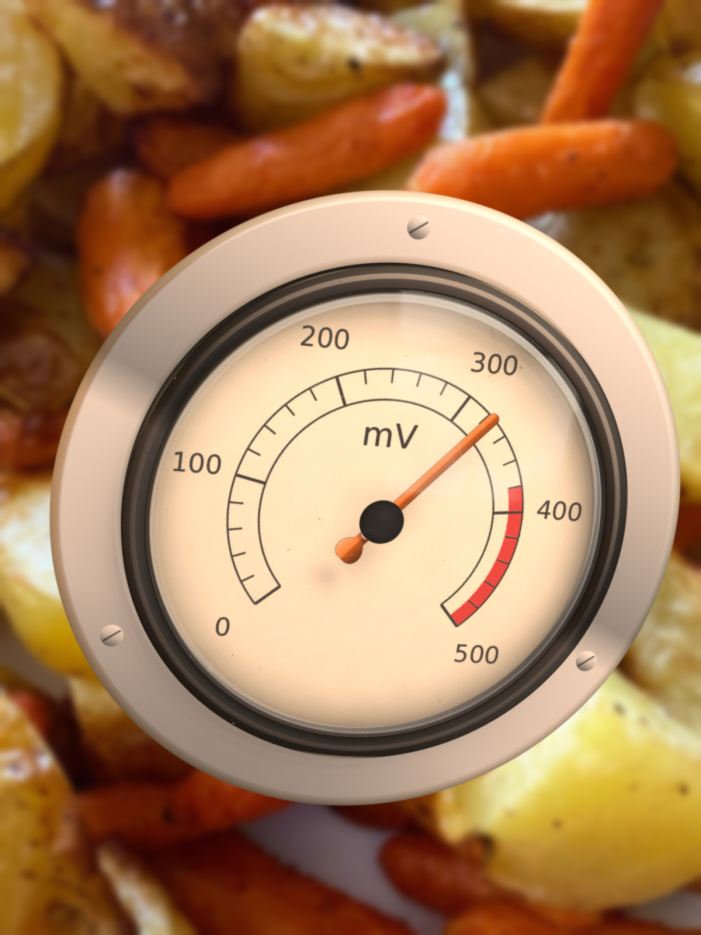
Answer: 320,mV
